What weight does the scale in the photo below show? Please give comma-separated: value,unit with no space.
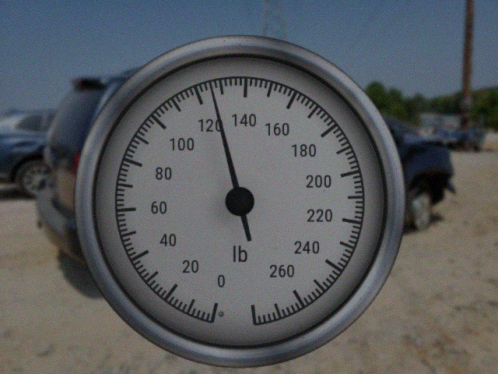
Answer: 126,lb
